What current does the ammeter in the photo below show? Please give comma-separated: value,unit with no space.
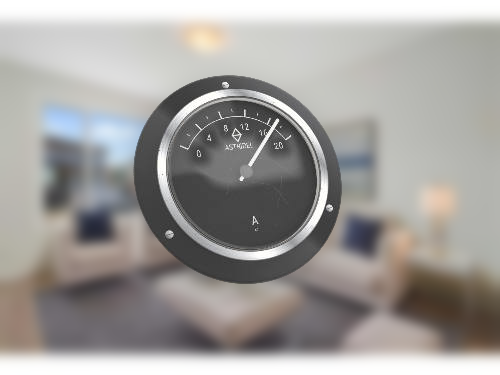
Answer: 17,A
